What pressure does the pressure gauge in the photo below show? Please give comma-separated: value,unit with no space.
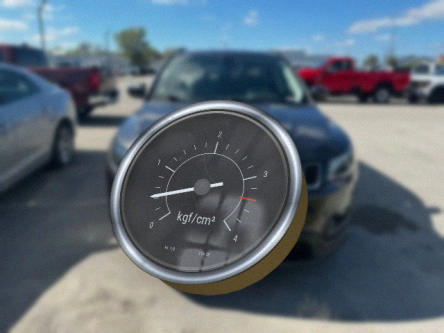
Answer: 0.4,kg/cm²
